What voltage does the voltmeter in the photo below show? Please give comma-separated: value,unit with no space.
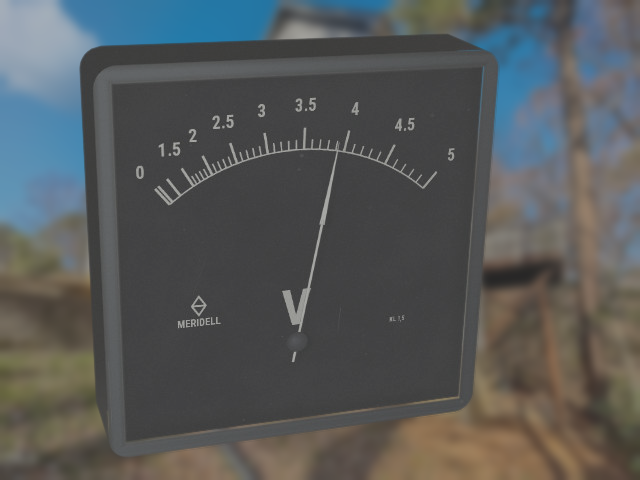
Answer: 3.9,V
